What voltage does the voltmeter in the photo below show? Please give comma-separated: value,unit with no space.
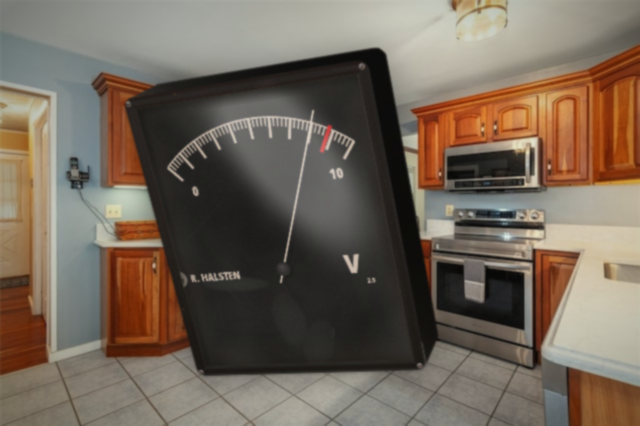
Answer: 8,V
